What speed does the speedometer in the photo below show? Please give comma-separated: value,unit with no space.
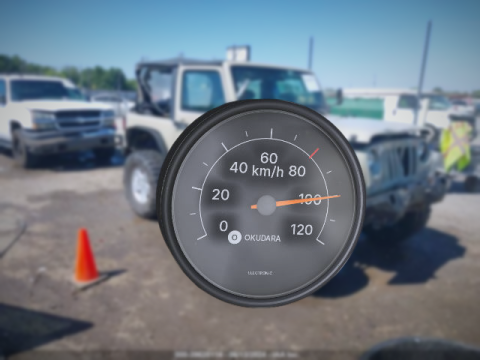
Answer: 100,km/h
